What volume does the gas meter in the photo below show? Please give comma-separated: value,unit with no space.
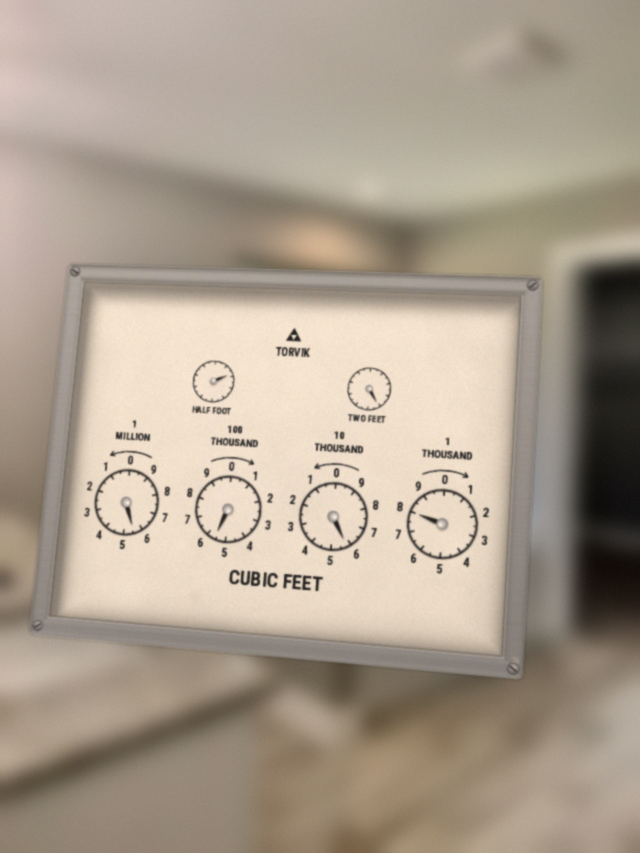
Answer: 555800,ft³
